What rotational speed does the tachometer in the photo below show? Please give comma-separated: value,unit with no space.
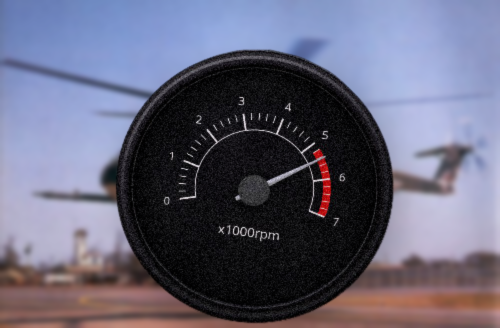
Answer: 5400,rpm
